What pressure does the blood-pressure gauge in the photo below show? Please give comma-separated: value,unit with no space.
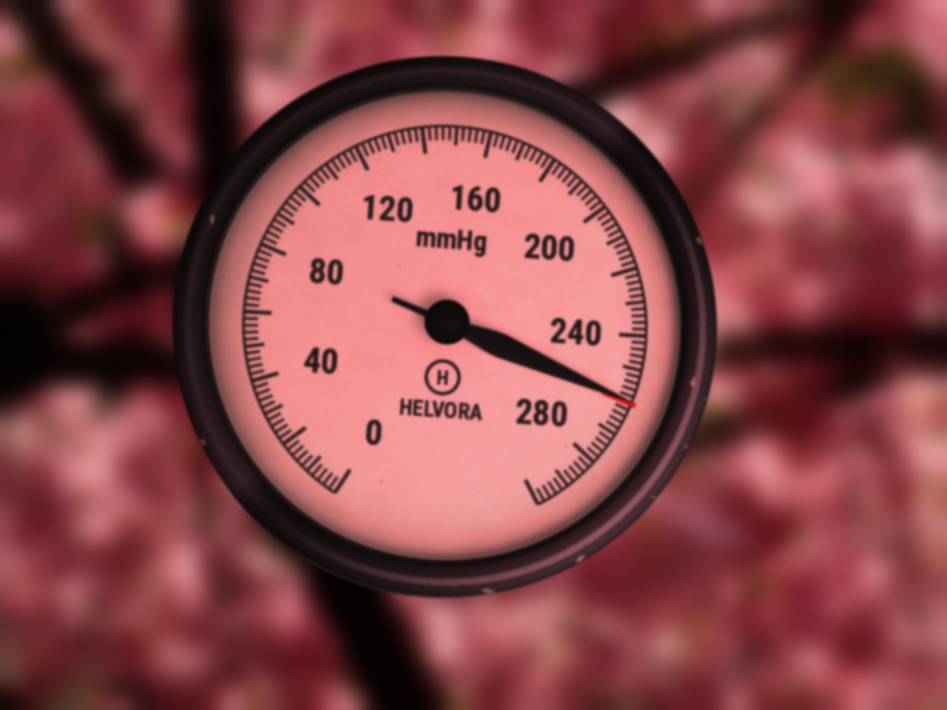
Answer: 260,mmHg
